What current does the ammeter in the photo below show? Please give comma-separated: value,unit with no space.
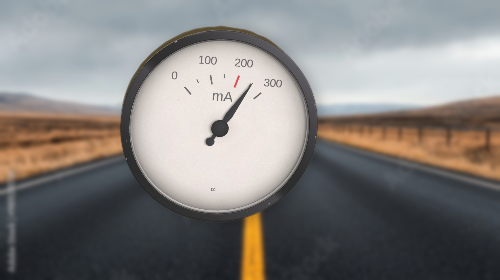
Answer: 250,mA
